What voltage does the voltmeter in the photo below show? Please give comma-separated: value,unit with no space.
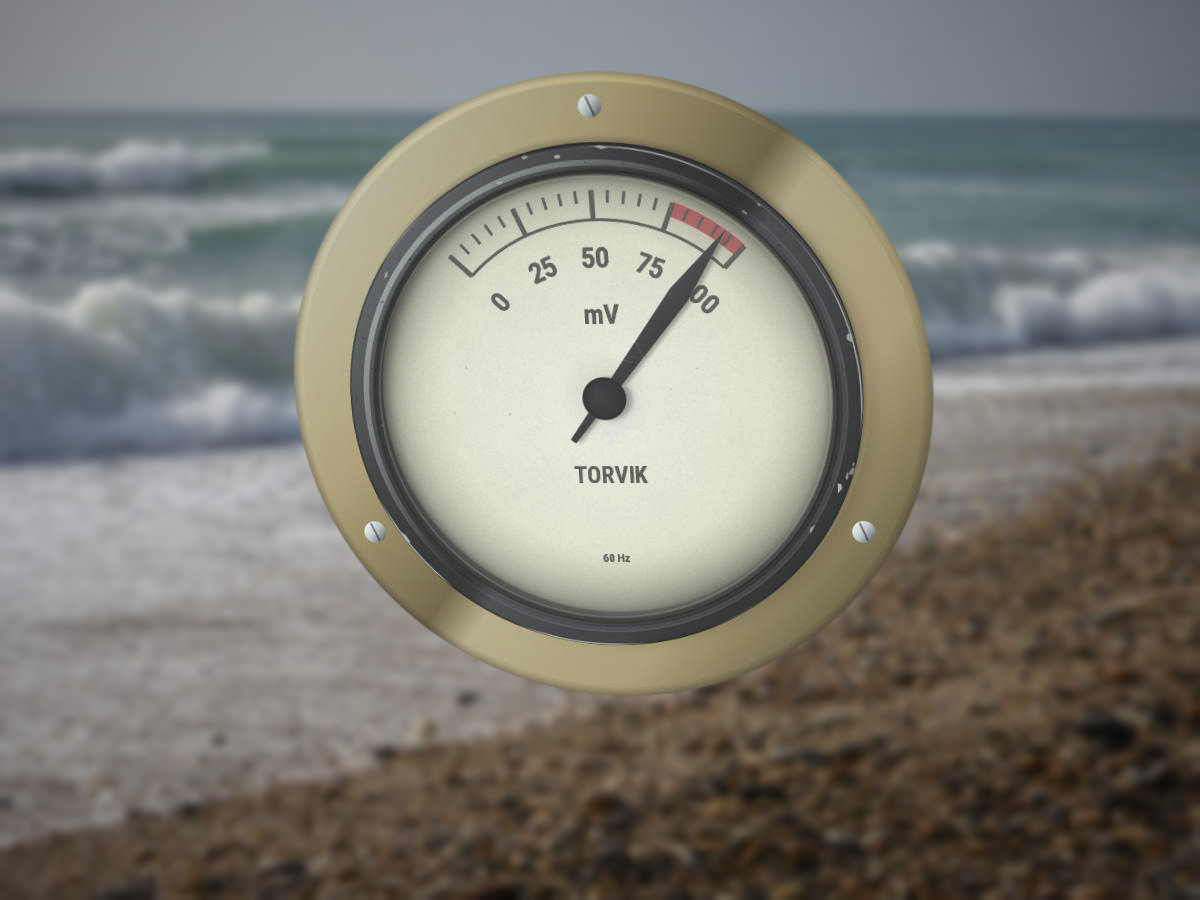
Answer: 92.5,mV
